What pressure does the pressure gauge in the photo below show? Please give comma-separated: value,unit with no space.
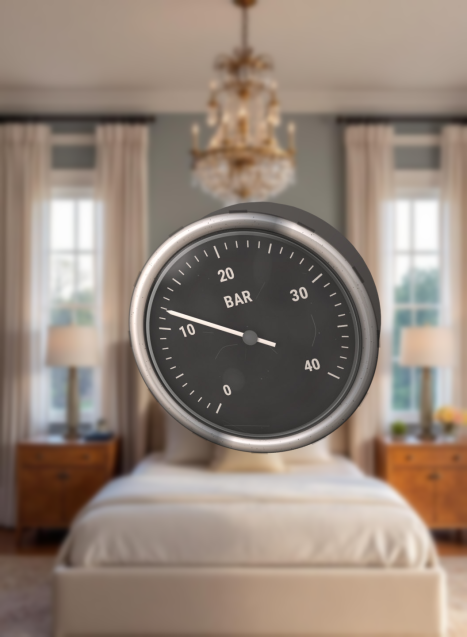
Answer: 12,bar
